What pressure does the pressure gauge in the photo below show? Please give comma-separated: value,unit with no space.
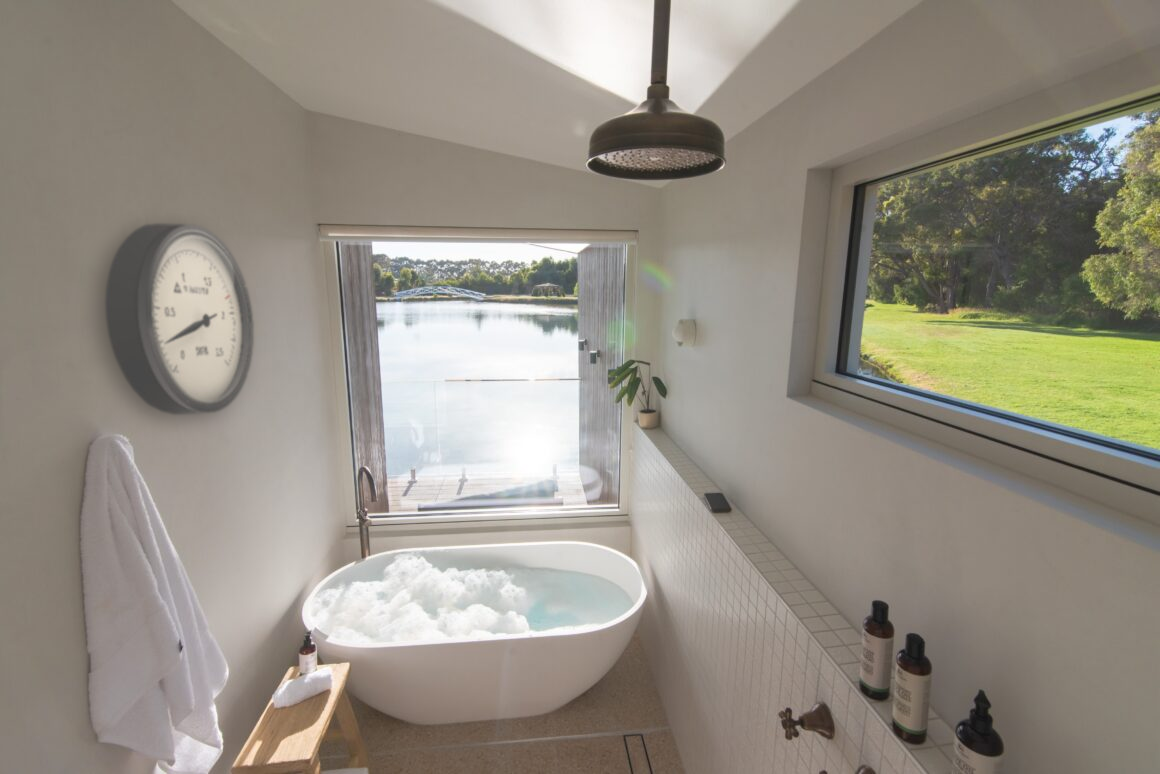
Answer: 0.25,MPa
